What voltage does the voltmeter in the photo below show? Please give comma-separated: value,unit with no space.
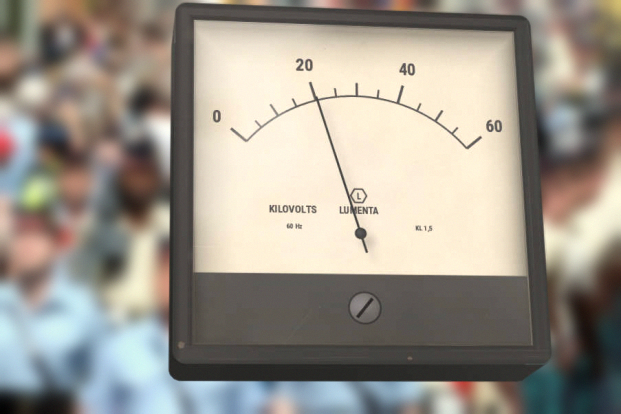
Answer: 20,kV
